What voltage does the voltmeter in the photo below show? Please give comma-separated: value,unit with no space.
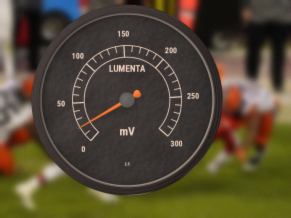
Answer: 20,mV
